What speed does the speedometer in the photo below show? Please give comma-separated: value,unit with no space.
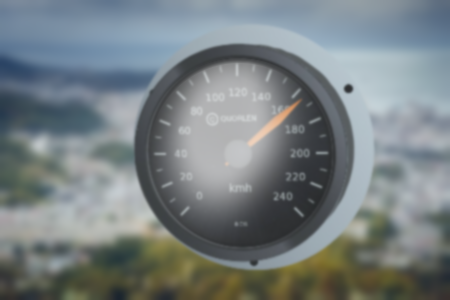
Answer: 165,km/h
